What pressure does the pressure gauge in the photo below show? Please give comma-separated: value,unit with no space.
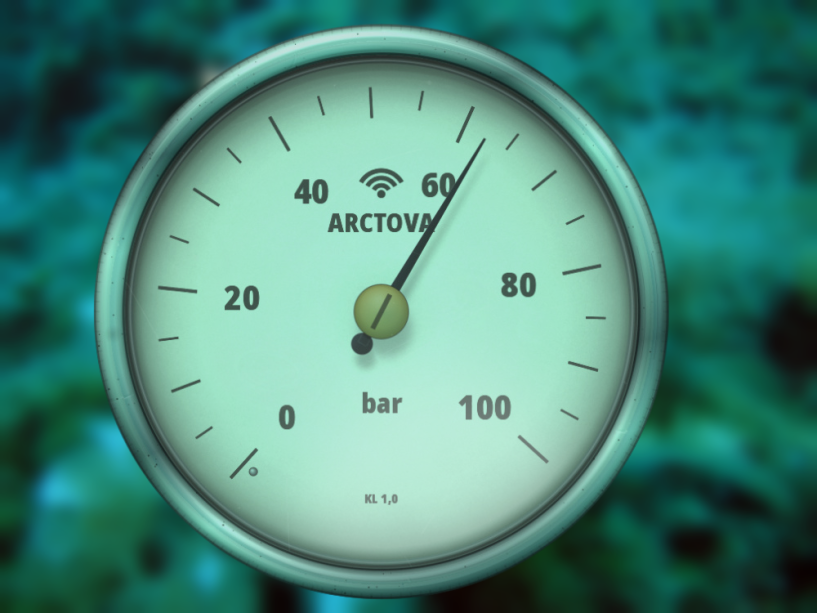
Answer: 62.5,bar
